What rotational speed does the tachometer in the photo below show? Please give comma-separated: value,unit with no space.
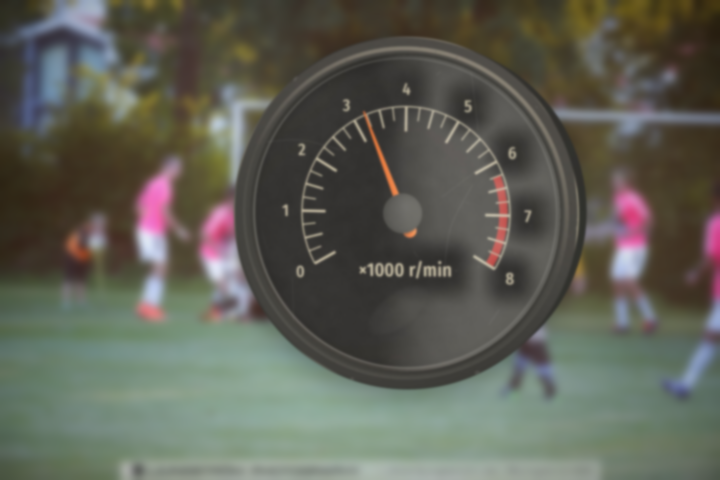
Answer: 3250,rpm
